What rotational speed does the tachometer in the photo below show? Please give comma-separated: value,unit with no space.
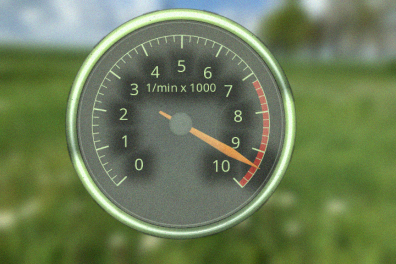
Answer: 9400,rpm
